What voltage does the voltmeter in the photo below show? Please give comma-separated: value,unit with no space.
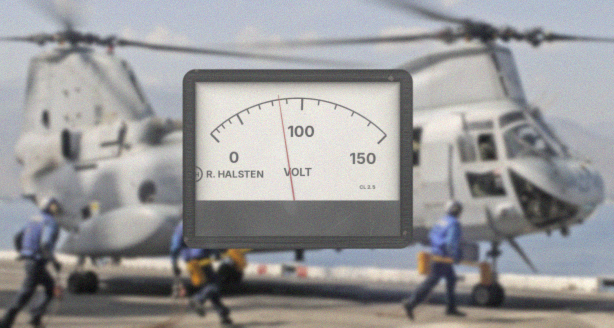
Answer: 85,V
